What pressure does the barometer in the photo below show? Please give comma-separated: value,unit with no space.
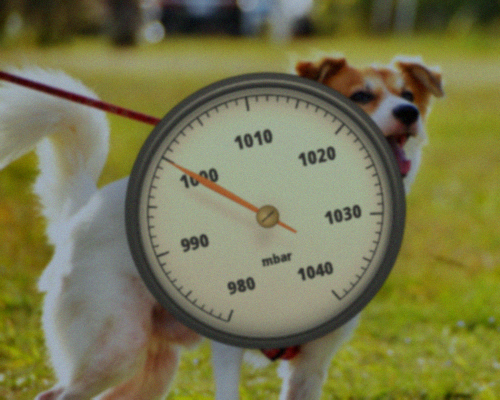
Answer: 1000,mbar
